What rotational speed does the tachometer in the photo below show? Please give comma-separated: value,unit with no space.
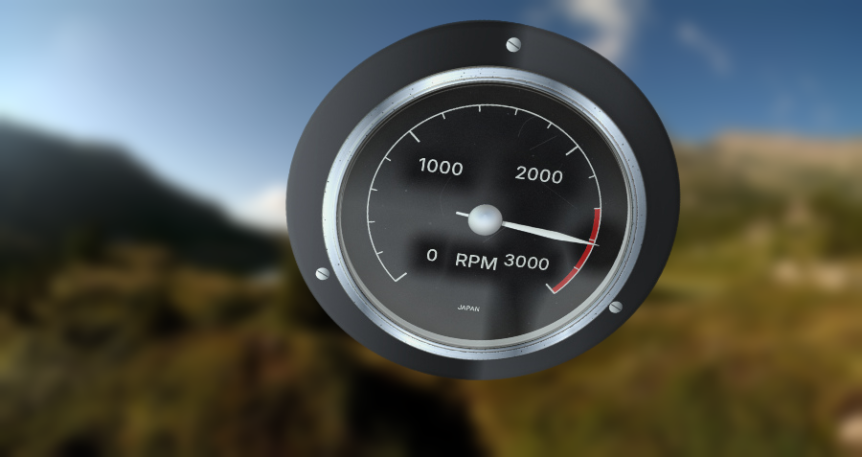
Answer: 2600,rpm
